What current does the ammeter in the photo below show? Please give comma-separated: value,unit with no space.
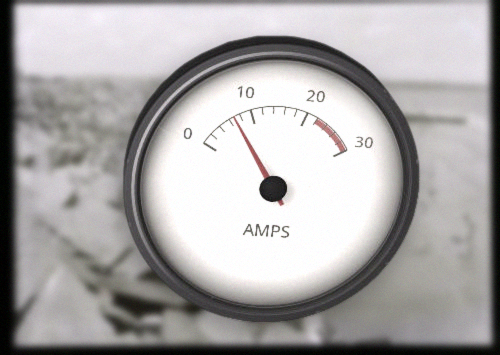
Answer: 7,A
